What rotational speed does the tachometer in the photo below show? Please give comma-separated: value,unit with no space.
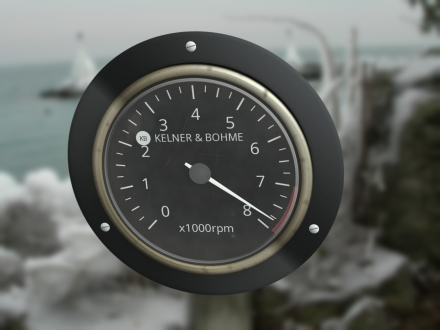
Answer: 7750,rpm
